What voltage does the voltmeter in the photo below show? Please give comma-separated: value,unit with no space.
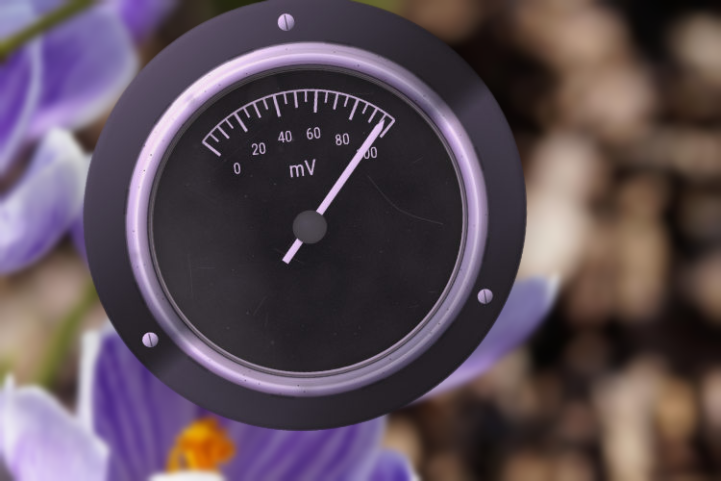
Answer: 95,mV
